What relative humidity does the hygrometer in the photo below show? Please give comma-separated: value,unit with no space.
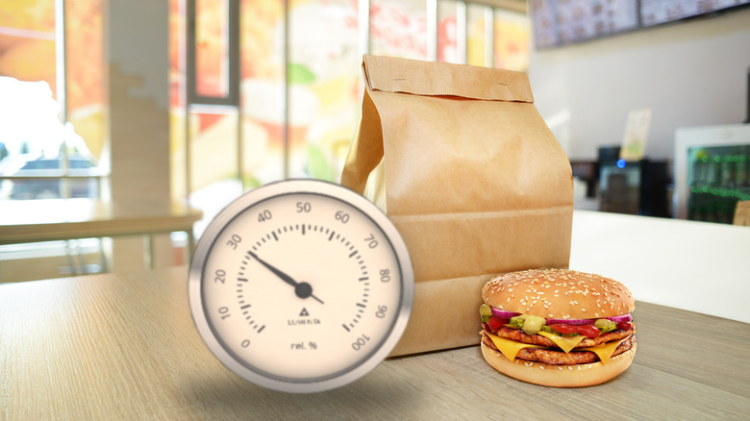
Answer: 30,%
